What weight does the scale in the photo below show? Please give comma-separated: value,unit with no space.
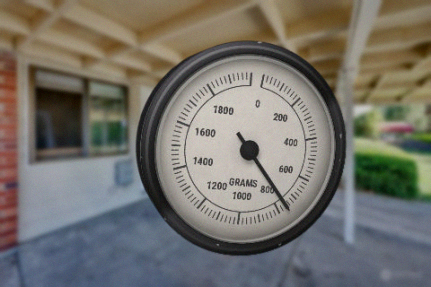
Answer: 760,g
